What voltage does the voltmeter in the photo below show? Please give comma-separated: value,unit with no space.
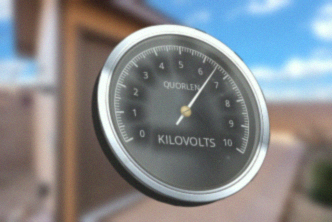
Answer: 6.5,kV
